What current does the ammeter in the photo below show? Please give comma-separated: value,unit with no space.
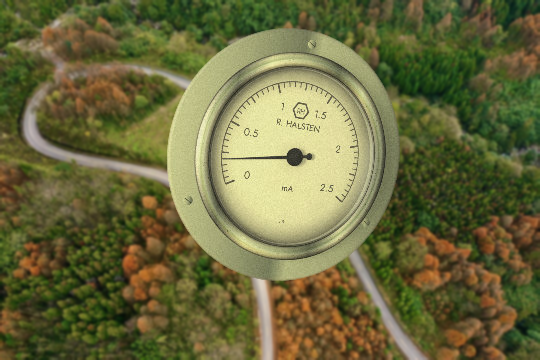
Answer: 0.2,mA
